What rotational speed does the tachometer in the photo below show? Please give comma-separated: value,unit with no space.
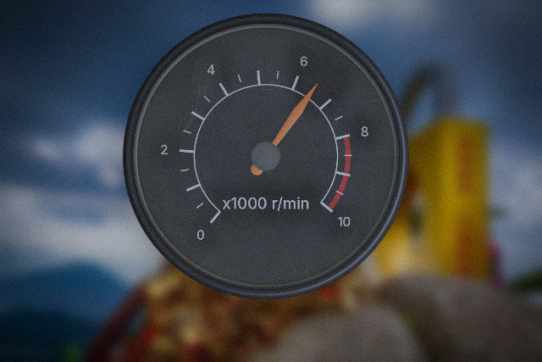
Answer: 6500,rpm
